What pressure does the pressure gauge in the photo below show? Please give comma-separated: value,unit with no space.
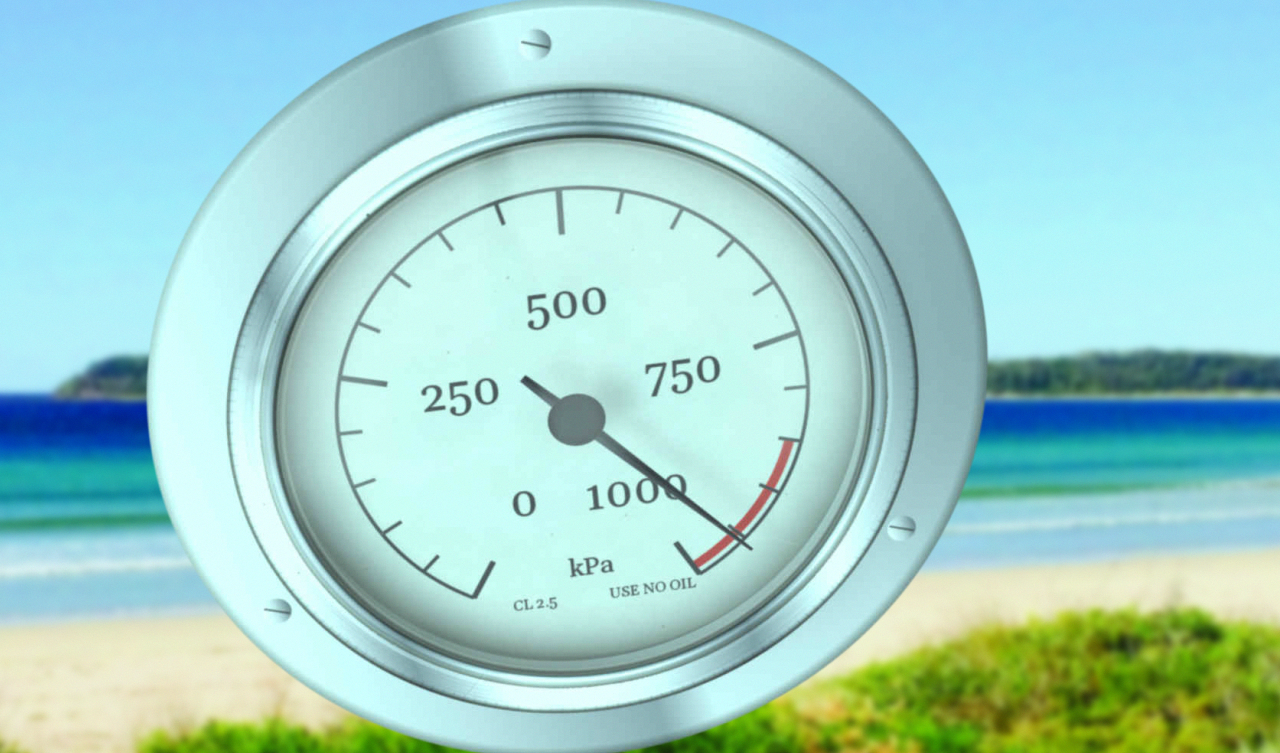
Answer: 950,kPa
